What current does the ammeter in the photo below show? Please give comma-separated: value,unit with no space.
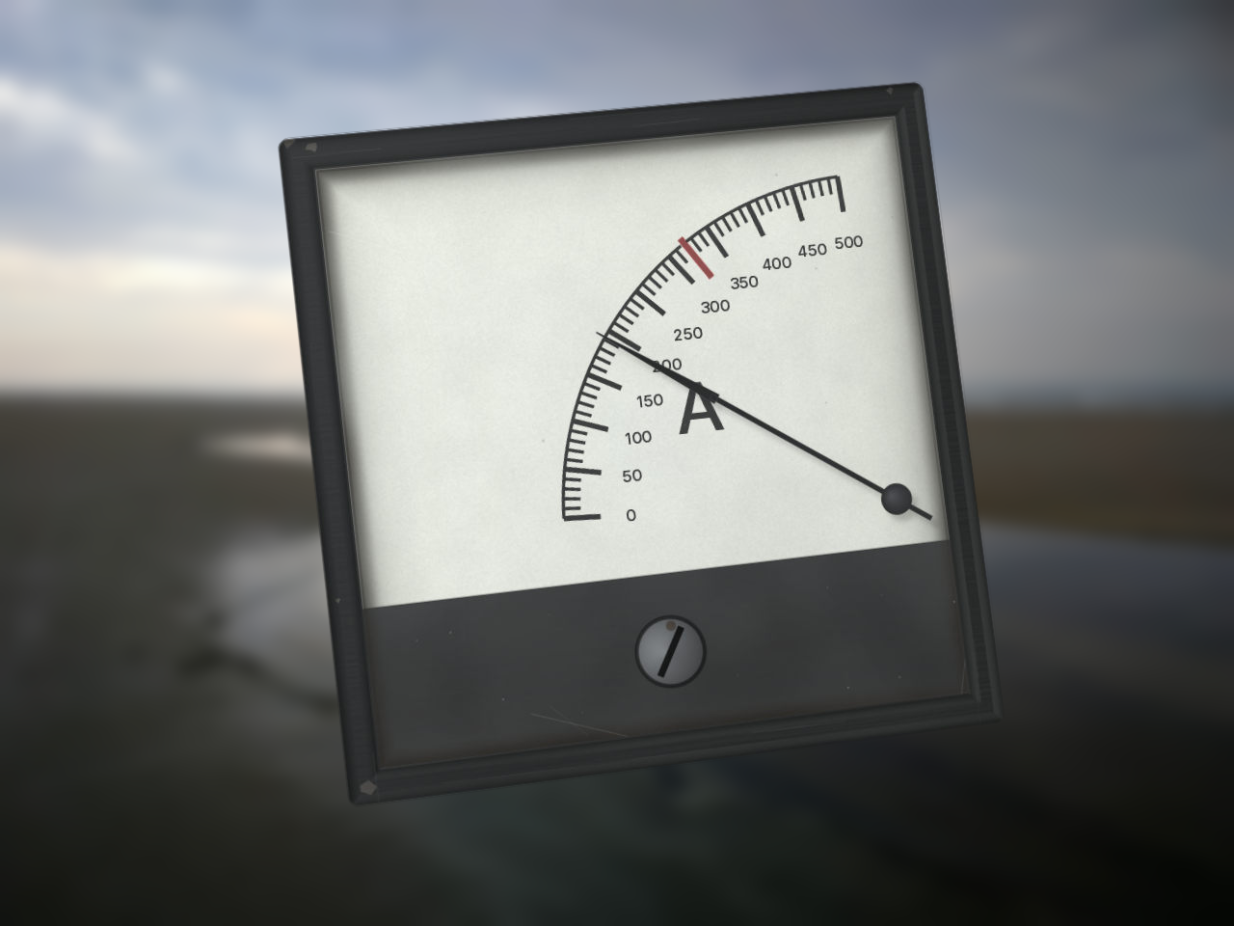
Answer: 190,A
